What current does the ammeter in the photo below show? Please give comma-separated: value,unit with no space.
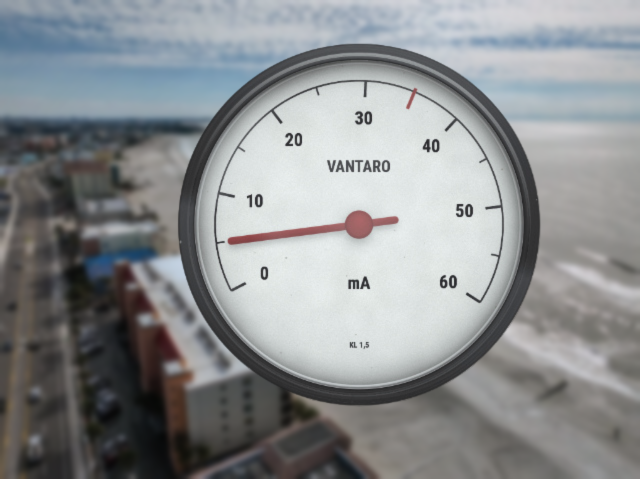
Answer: 5,mA
